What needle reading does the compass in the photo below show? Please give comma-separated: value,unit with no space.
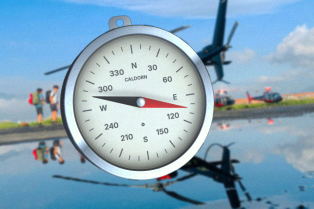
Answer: 105,°
